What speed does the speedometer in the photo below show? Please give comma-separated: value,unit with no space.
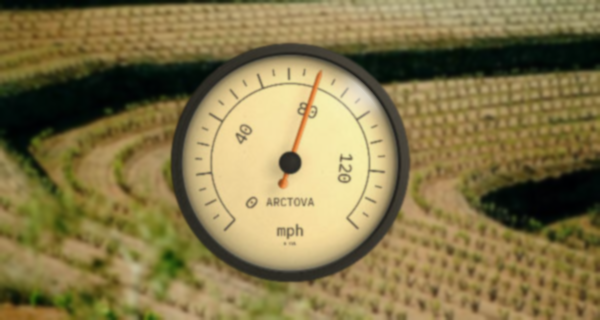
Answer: 80,mph
